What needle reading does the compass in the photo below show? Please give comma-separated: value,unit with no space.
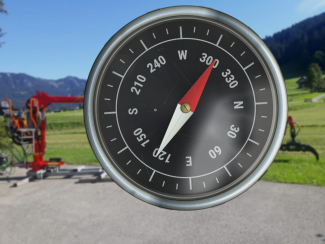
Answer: 305,°
